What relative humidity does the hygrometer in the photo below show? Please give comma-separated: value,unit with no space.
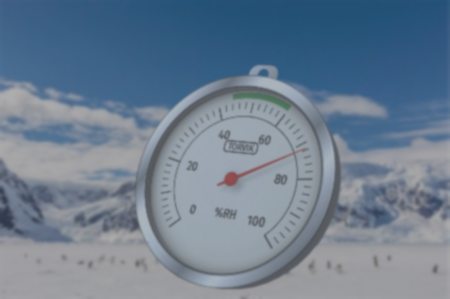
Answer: 72,%
